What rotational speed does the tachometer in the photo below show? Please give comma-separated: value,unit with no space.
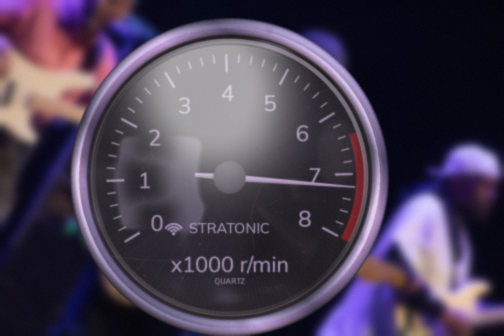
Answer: 7200,rpm
